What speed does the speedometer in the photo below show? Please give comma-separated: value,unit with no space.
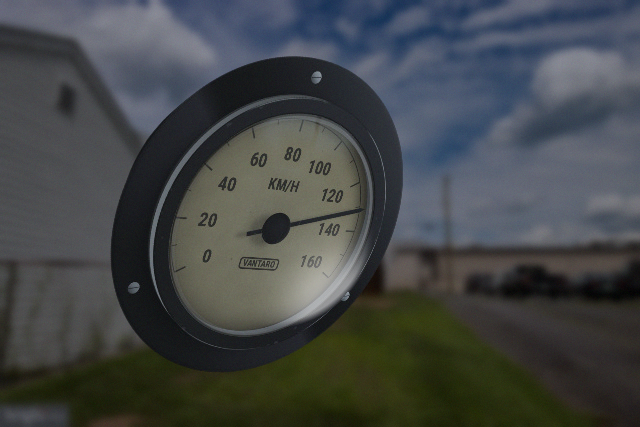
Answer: 130,km/h
